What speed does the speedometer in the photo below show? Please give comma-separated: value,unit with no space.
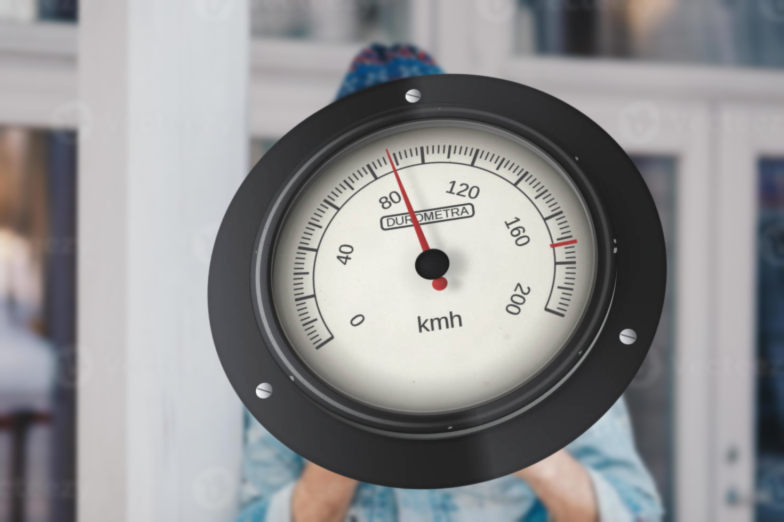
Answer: 88,km/h
